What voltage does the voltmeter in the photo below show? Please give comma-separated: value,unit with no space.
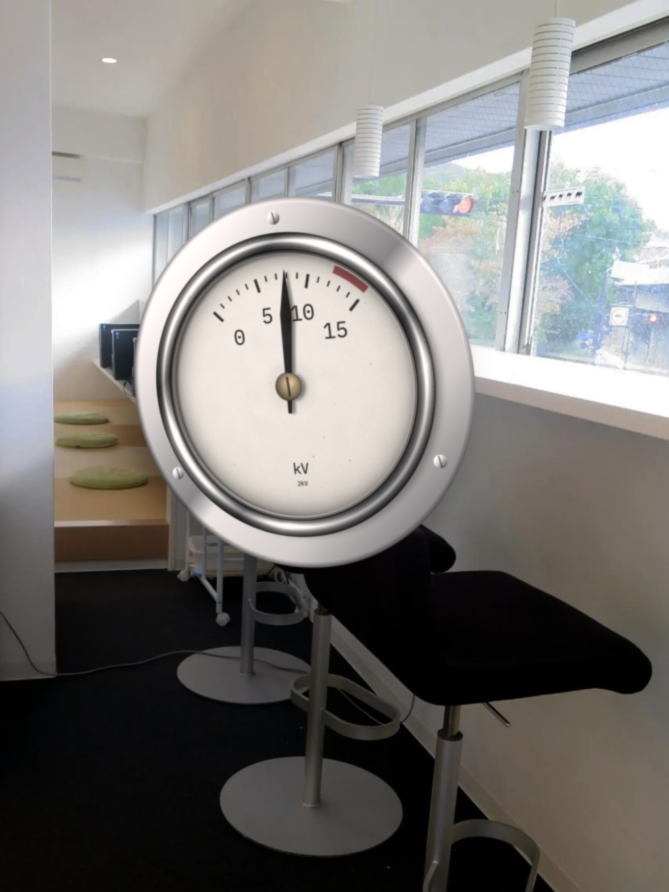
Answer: 8,kV
